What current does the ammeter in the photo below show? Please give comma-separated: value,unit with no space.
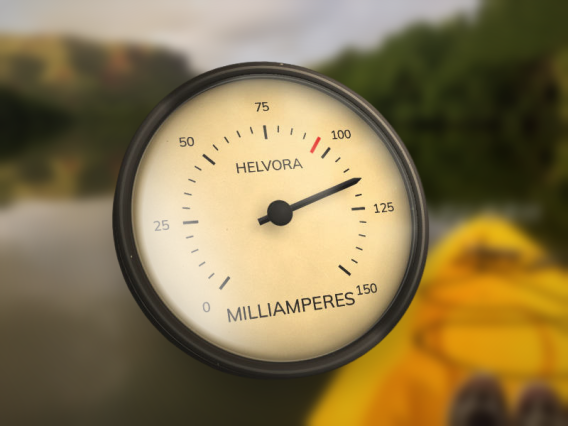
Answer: 115,mA
